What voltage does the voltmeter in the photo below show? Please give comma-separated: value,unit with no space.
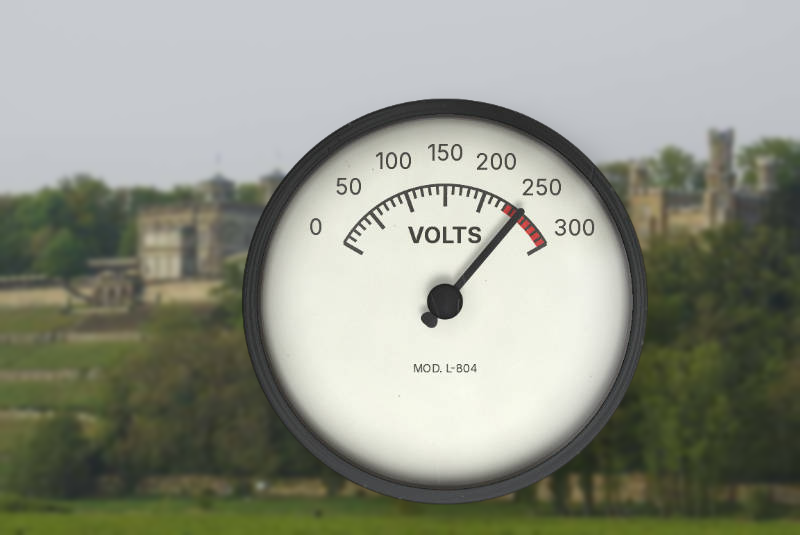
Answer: 250,V
